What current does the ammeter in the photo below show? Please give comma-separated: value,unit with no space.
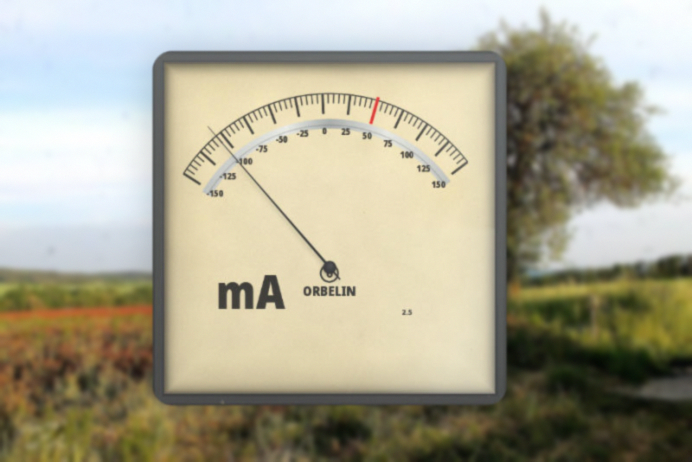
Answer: -105,mA
